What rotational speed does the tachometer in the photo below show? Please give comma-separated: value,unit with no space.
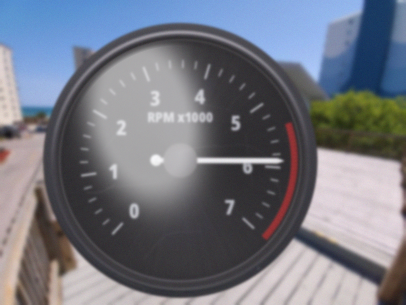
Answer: 5900,rpm
